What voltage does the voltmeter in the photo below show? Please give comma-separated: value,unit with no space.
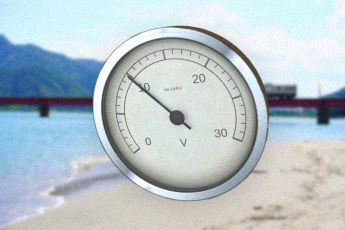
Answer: 10,V
